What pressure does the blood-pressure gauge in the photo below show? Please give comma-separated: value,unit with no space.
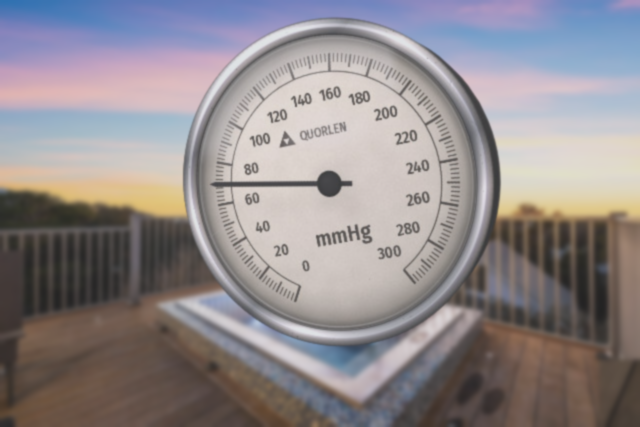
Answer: 70,mmHg
